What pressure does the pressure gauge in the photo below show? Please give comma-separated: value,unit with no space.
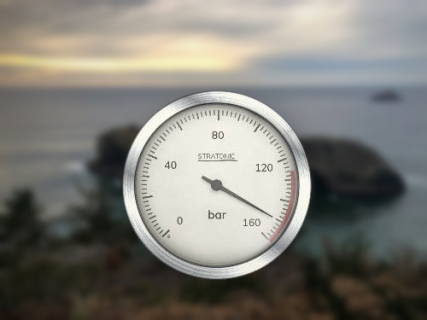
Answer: 150,bar
